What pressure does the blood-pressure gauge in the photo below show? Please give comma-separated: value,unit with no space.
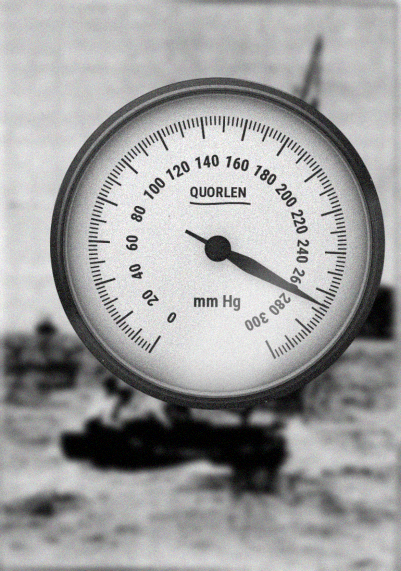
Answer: 266,mmHg
